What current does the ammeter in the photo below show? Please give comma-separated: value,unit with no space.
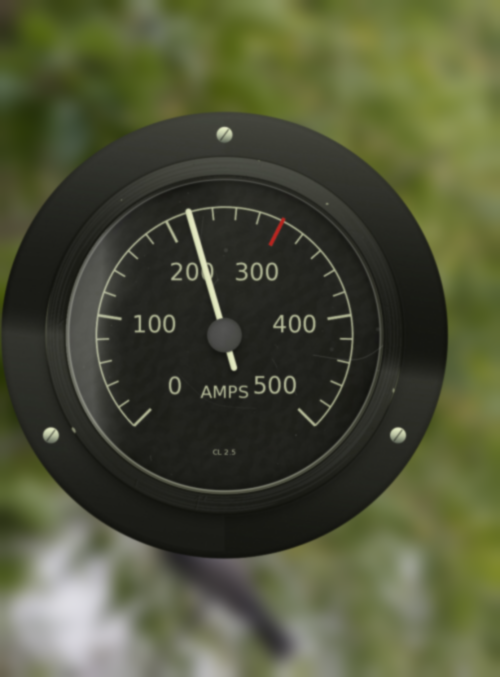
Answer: 220,A
